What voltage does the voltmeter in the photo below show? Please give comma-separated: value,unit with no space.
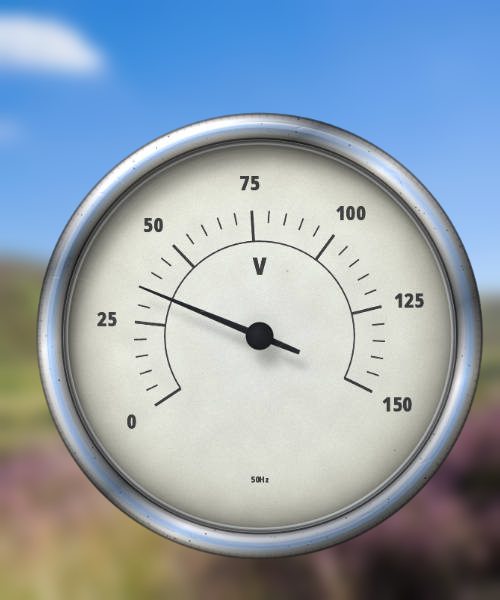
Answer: 35,V
